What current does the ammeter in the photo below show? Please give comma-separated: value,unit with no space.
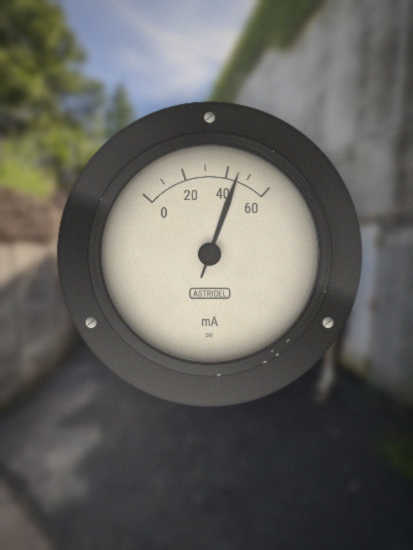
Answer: 45,mA
